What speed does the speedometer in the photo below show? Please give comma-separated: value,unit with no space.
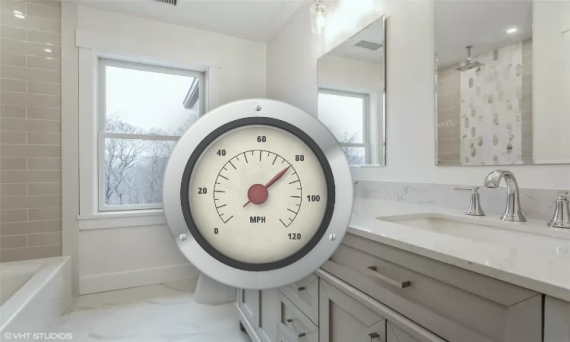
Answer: 80,mph
